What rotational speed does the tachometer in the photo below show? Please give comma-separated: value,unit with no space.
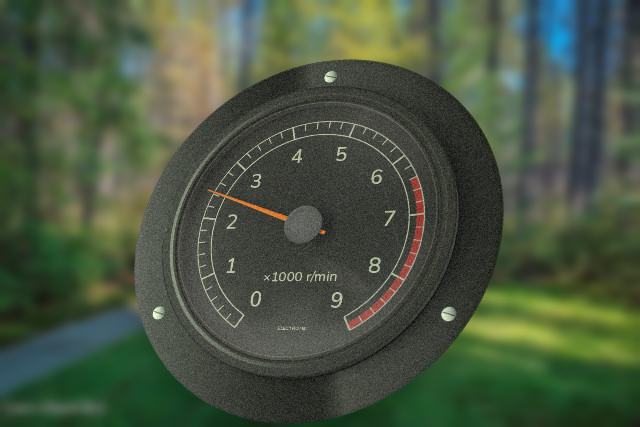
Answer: 2400,rpm
